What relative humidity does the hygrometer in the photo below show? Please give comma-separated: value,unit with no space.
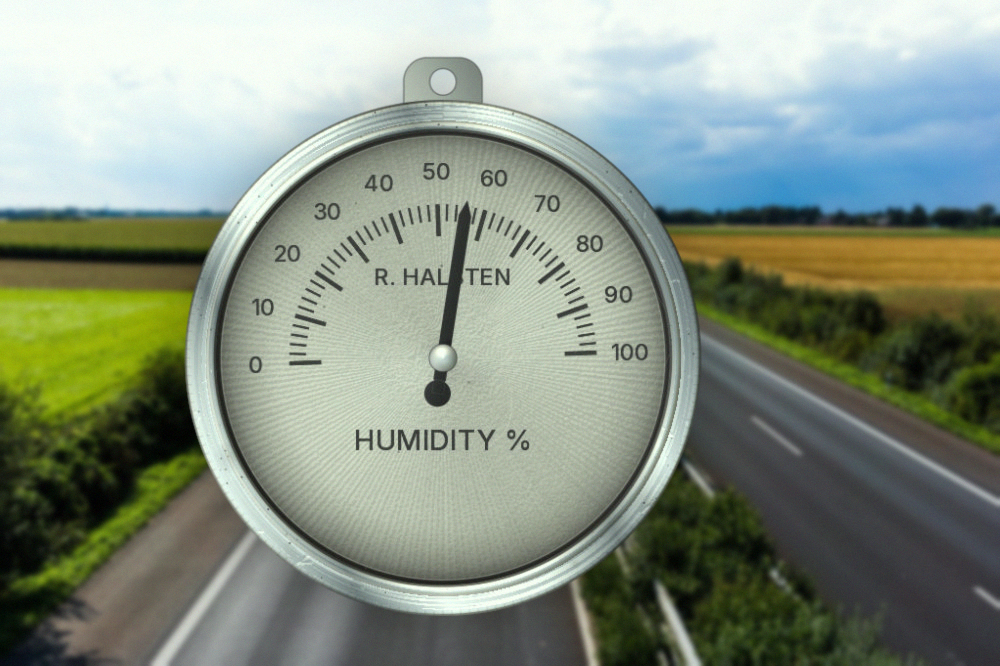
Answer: 56,%
